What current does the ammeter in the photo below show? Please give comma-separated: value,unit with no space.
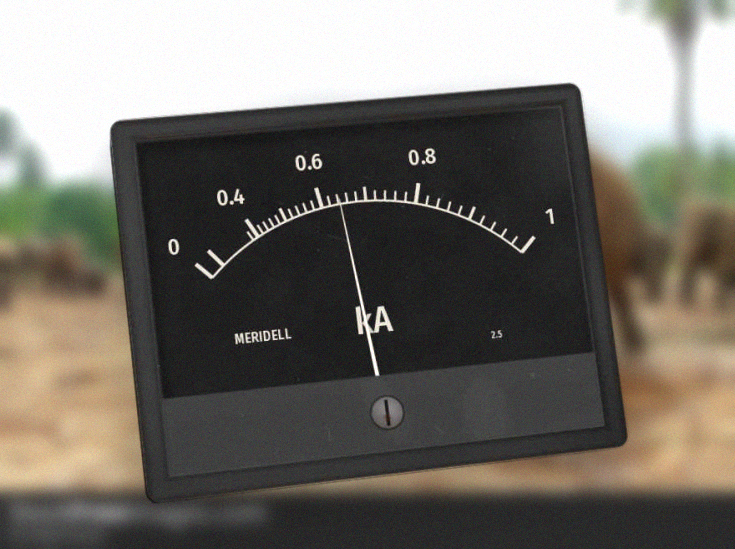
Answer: 0.64,kA
